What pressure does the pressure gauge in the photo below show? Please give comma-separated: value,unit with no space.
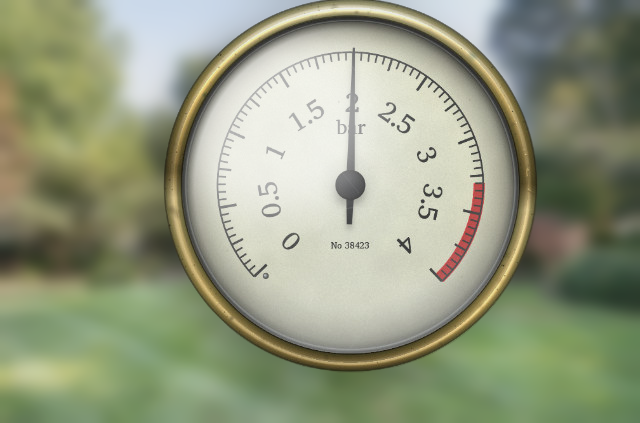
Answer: 2,bar
